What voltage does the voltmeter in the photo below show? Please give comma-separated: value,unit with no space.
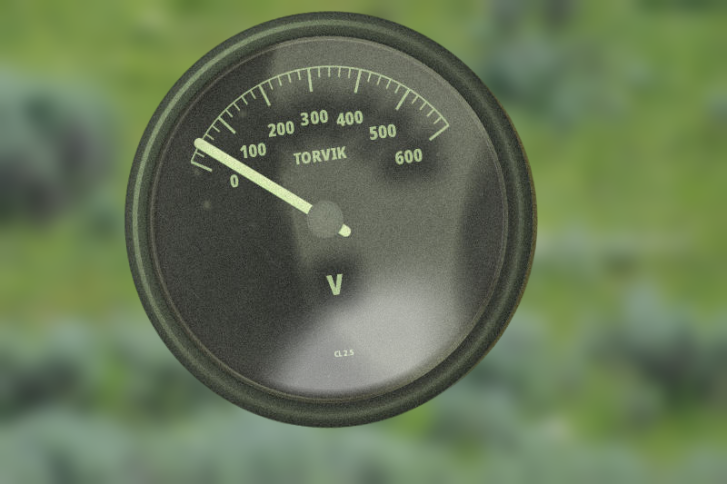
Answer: 40,V
